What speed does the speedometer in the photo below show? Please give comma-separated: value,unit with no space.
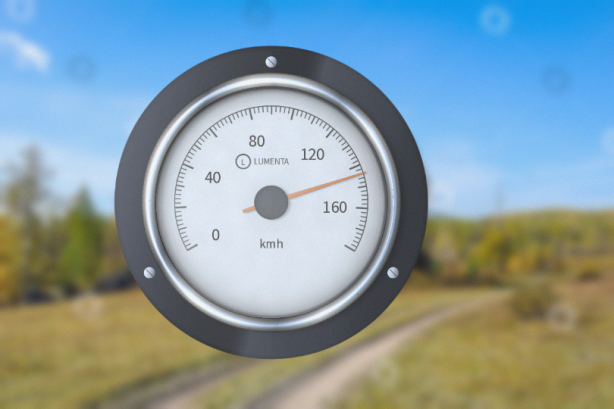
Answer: 144,km/h
